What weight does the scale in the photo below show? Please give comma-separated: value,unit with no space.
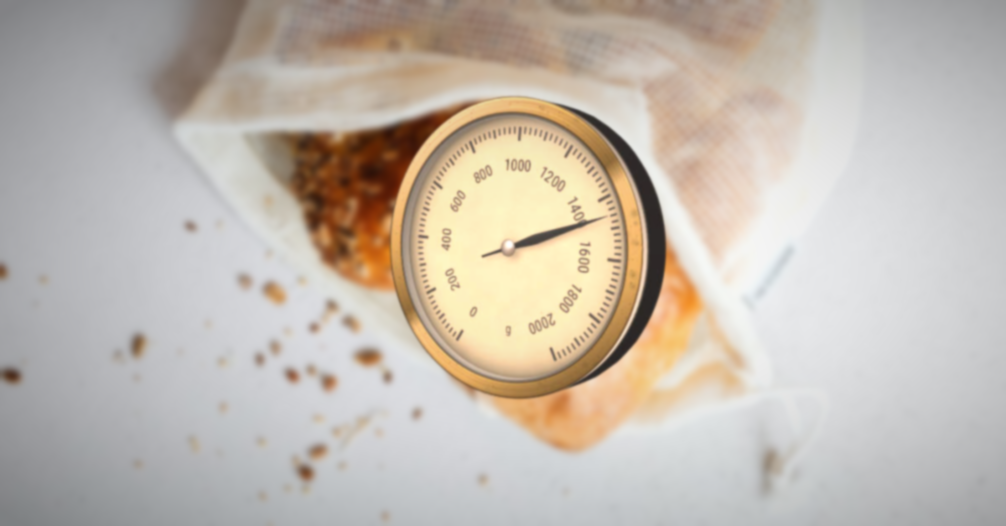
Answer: 1460,g
